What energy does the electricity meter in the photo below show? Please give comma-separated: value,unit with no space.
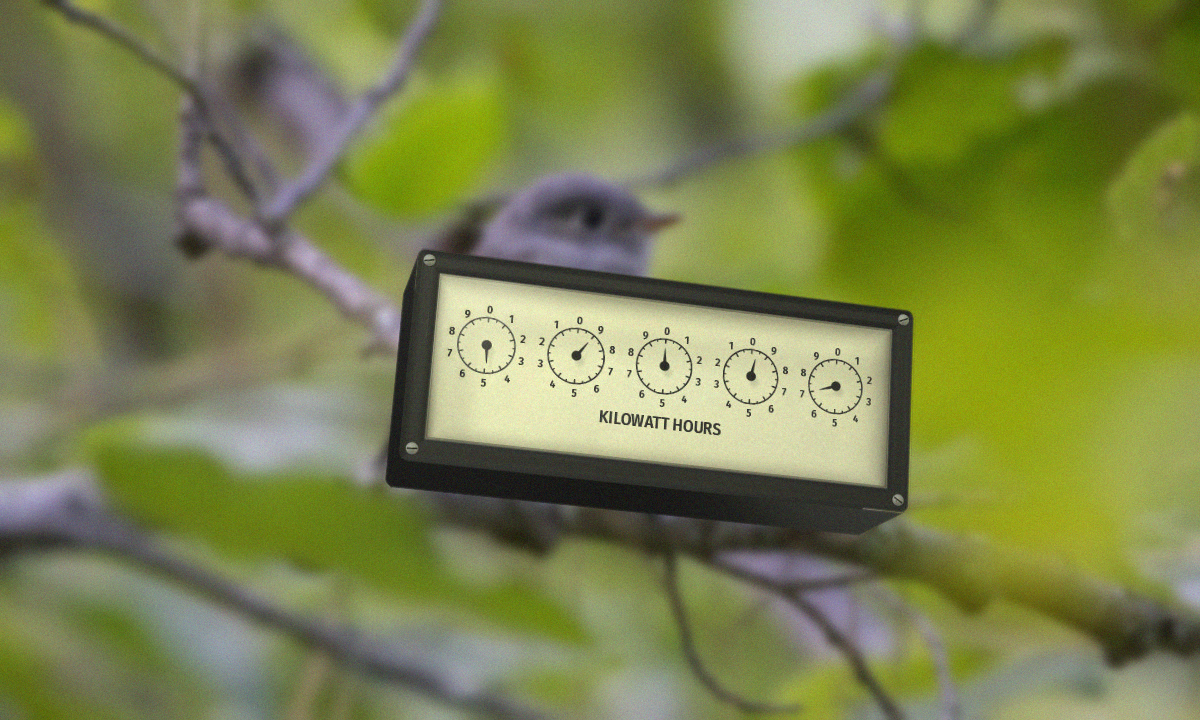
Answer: 48997,kWh
